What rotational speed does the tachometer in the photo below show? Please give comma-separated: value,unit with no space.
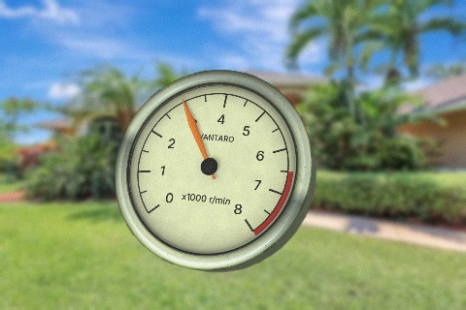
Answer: 3000,rpm
